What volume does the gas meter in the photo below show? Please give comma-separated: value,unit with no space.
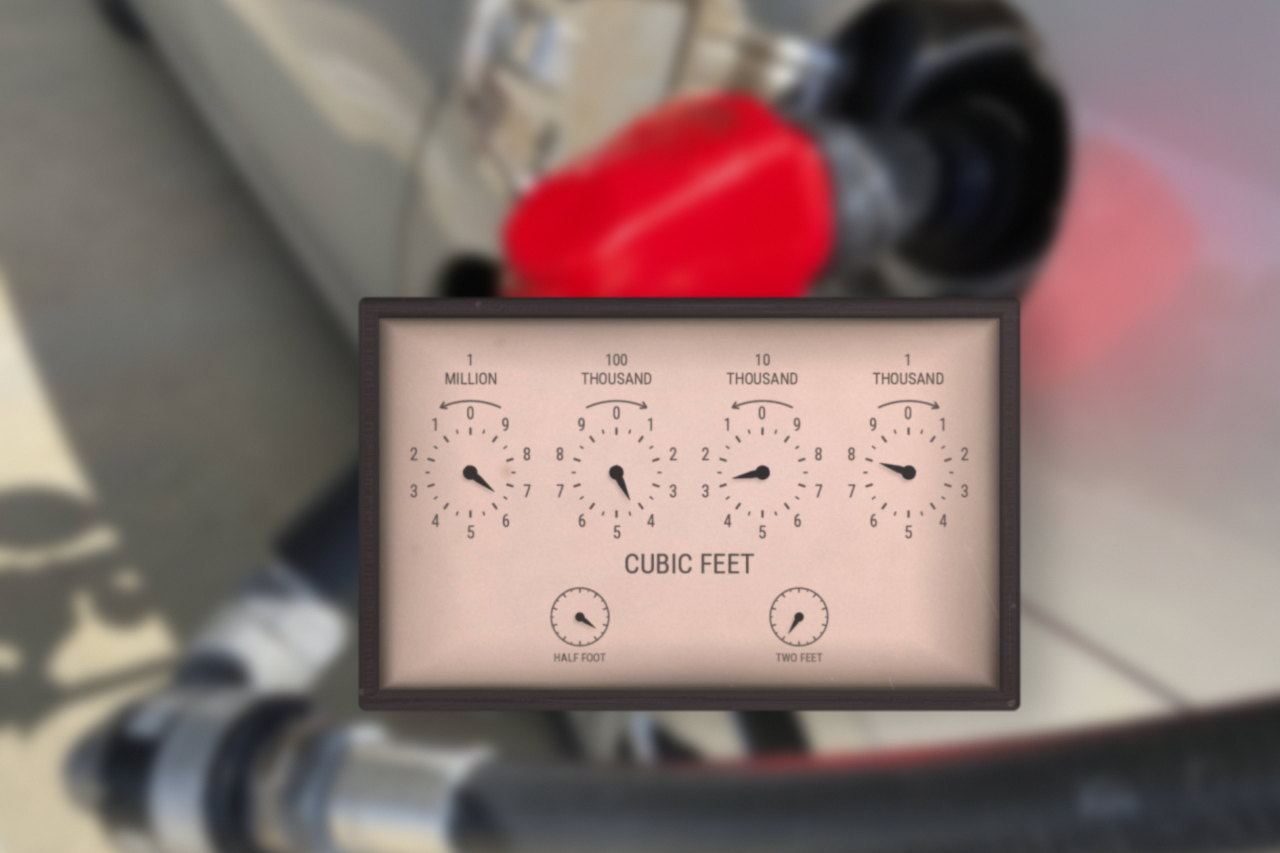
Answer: 642800,ft³
